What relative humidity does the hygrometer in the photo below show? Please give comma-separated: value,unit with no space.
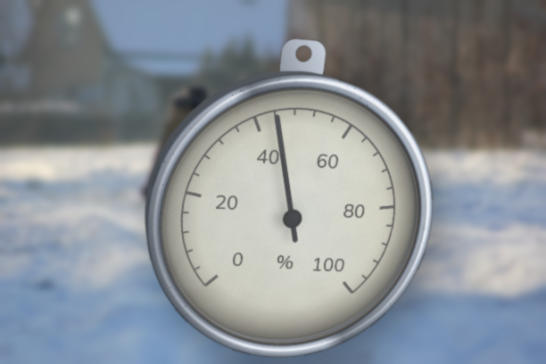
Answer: 44,%
